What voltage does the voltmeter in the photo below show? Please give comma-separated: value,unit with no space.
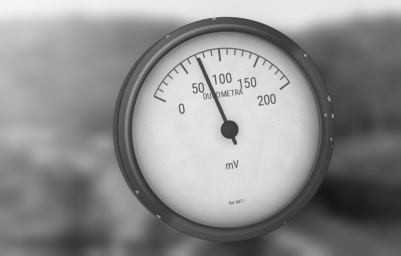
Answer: 70,mV
